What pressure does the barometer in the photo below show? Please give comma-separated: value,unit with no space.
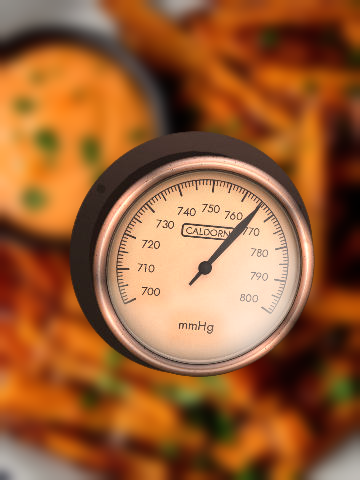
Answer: 765,mmHg
